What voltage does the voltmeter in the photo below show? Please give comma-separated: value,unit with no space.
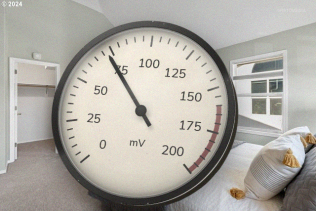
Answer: 72.5,mV
